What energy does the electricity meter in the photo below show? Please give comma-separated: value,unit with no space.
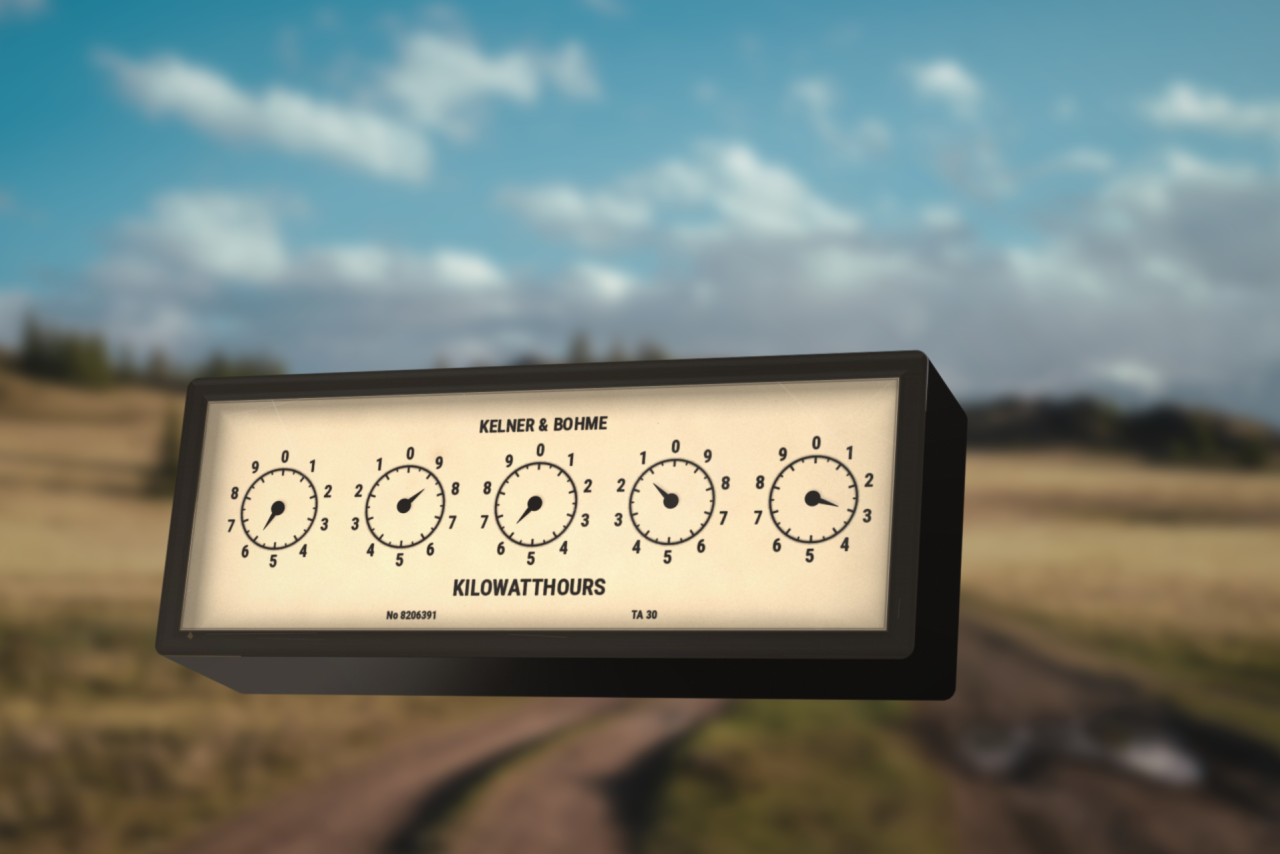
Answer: 58613,kWh
